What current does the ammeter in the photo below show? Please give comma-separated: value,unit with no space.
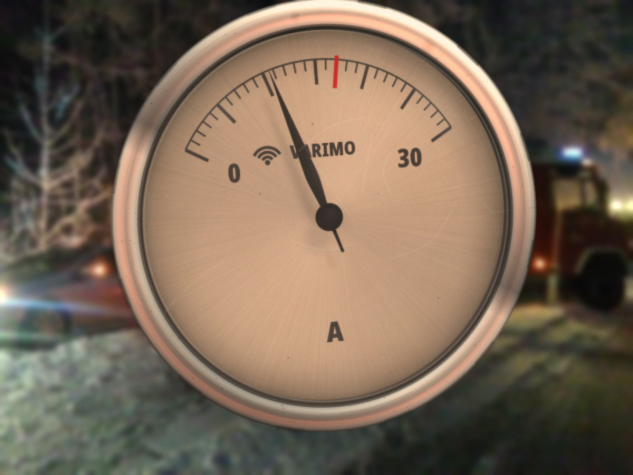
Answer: 10.5,A
